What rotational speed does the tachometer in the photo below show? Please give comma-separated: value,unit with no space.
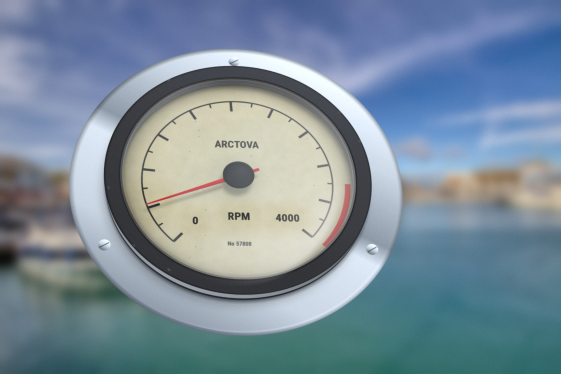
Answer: 400,rpm
